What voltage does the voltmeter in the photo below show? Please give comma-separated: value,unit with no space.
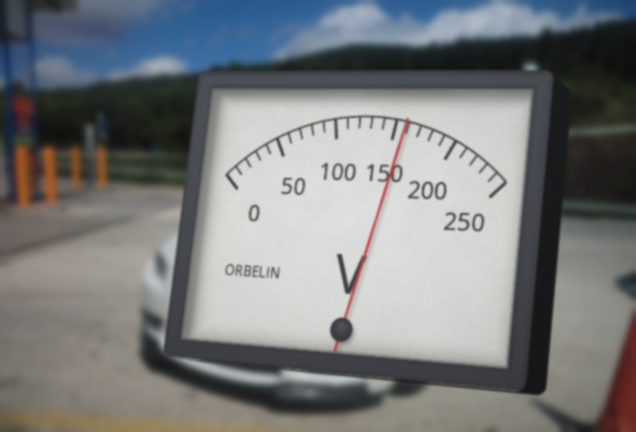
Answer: 160,V
